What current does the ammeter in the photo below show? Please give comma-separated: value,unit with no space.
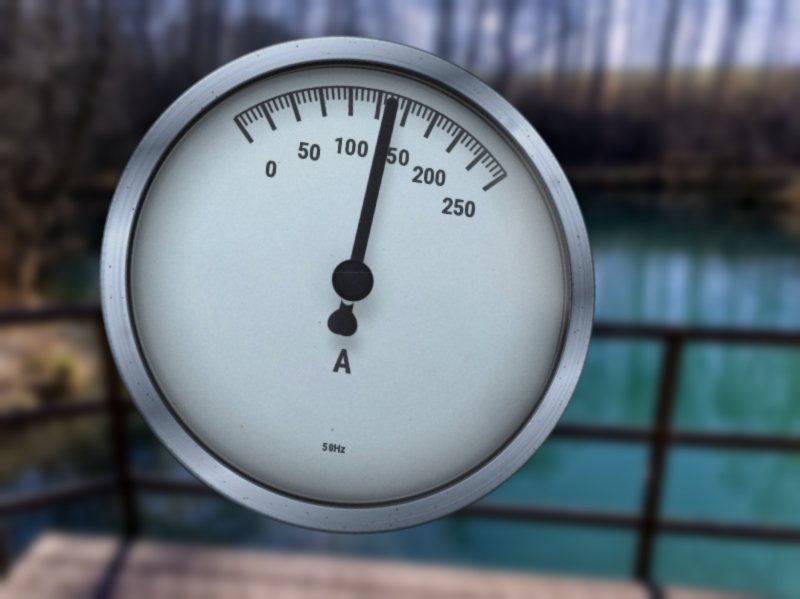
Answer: 135,A
